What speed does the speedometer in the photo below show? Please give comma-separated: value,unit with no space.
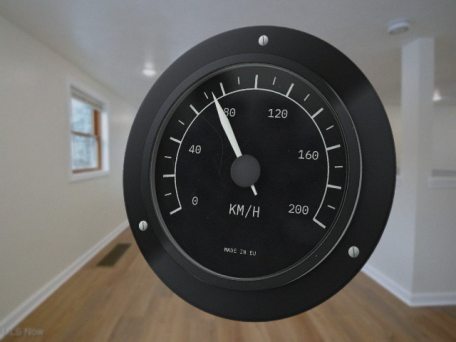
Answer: 75,km/h
